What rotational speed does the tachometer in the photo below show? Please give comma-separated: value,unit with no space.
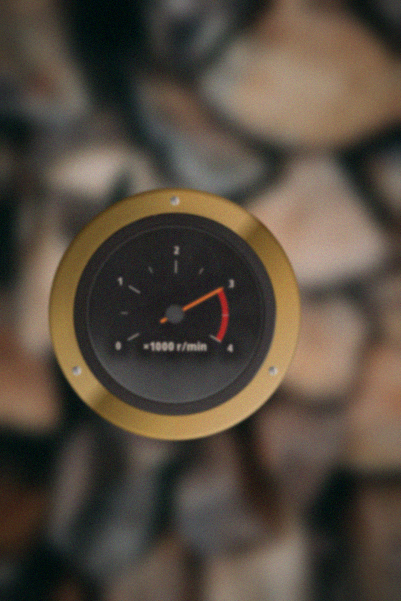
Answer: 3000,rpm
